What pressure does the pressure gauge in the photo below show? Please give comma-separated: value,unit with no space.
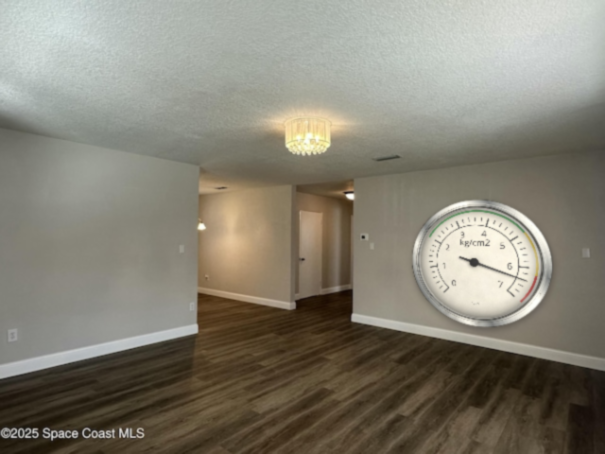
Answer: 6.4,kg/cm²
